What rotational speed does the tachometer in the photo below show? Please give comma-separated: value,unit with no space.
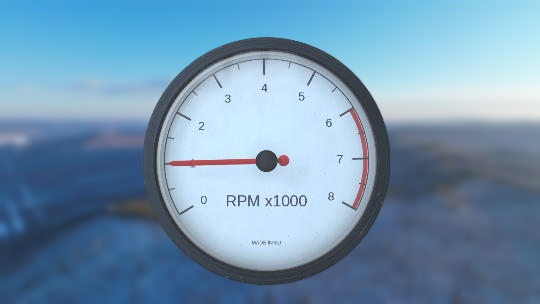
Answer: 1000,rpm
